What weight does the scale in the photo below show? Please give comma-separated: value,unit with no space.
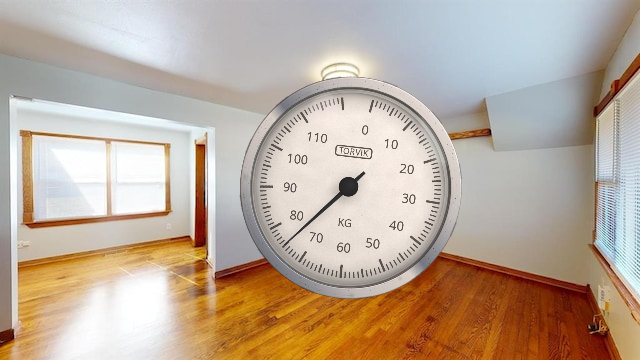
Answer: 75,kg
